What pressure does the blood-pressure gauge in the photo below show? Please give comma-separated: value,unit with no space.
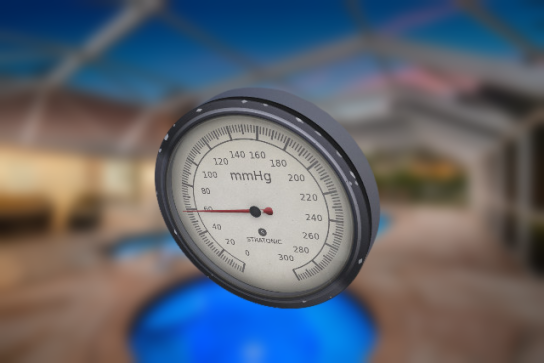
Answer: 60,mmHg
